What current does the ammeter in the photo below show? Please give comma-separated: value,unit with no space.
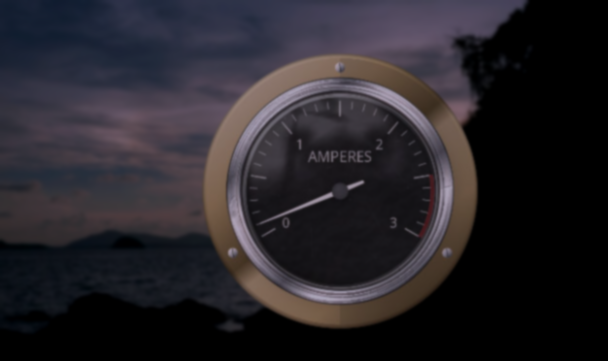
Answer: 0.1,A
